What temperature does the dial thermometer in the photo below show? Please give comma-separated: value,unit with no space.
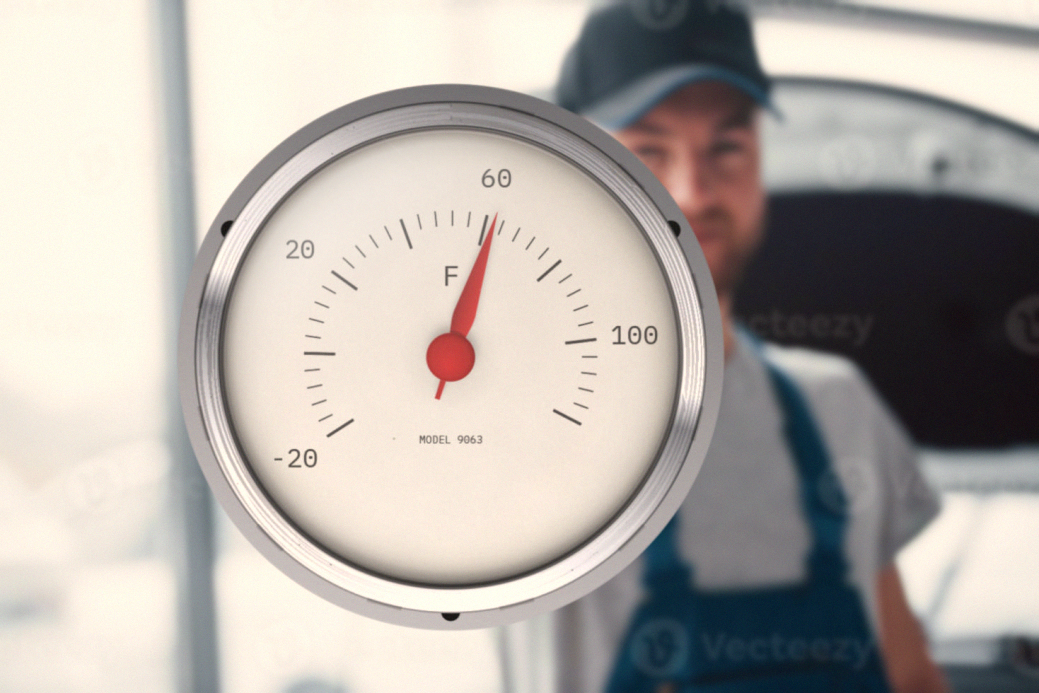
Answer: 62,°F
